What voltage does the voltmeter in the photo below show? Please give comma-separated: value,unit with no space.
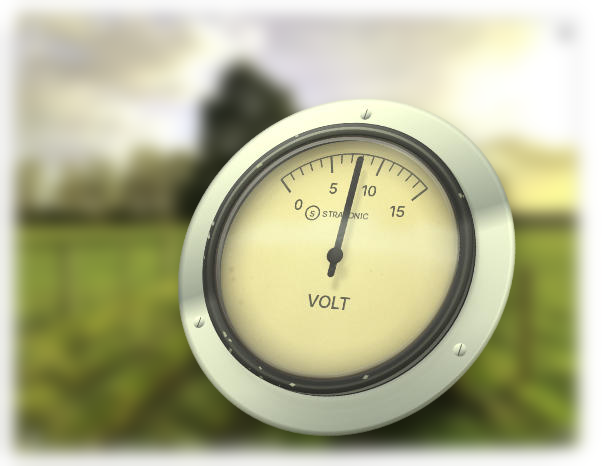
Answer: 8,V
